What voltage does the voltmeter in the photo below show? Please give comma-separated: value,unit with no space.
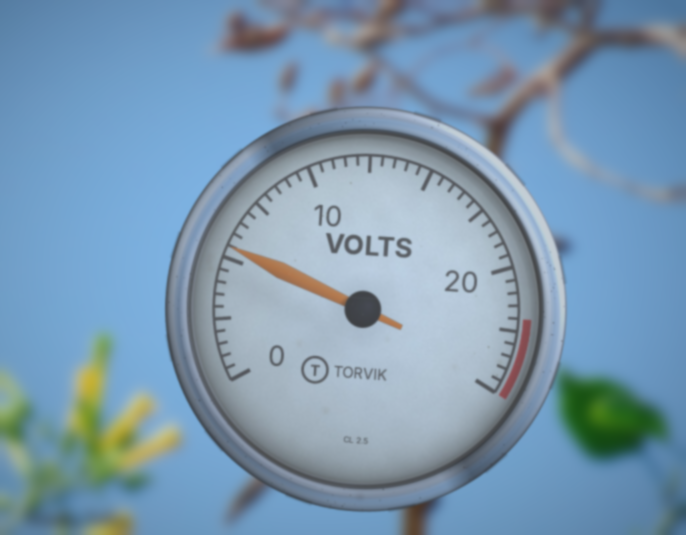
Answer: 5.5,V
